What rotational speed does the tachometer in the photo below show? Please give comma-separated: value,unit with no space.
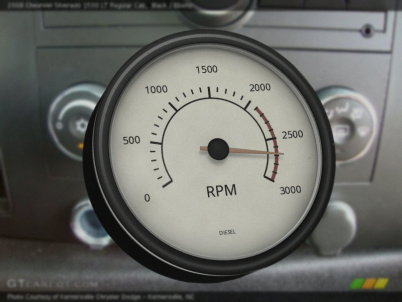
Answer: 2700,rpm
